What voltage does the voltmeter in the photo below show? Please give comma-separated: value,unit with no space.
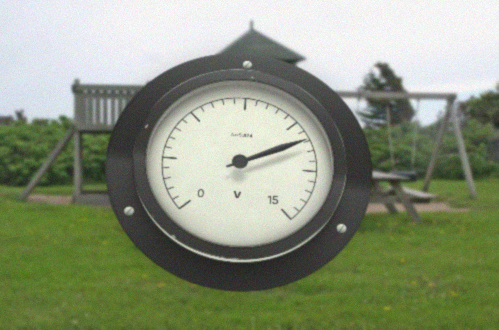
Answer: 11,V
